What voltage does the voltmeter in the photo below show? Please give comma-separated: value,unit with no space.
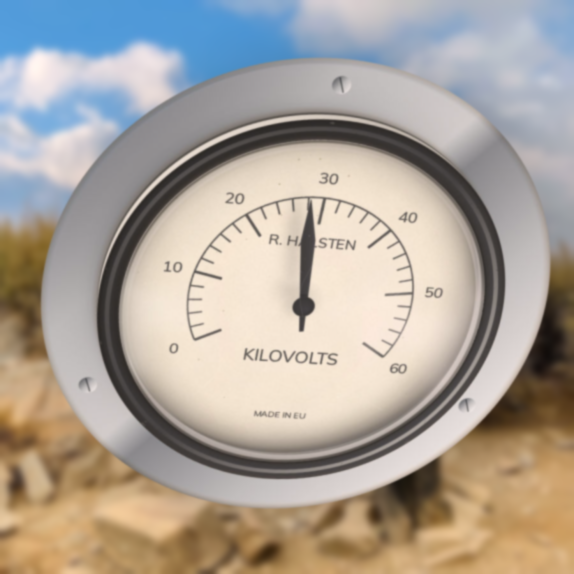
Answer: 28,kV
